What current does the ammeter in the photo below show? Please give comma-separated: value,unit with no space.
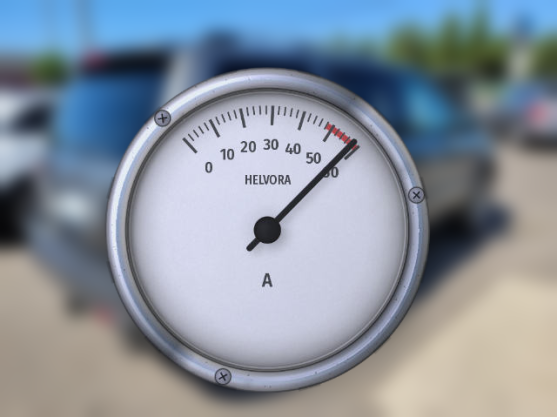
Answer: 58,A
